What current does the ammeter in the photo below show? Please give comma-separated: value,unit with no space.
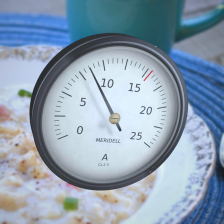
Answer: 8.5,A
